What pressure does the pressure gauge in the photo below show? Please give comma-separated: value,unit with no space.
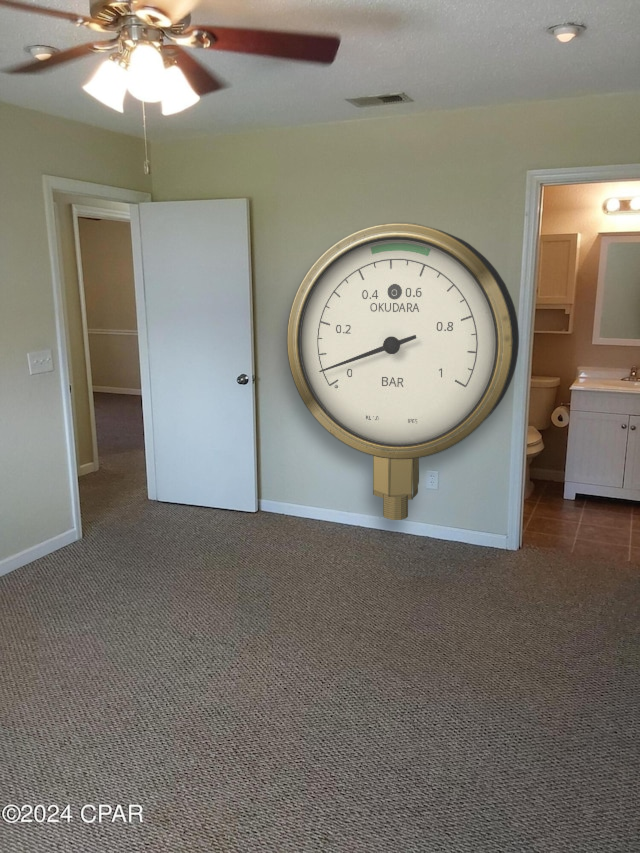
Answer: 0.05,bar
